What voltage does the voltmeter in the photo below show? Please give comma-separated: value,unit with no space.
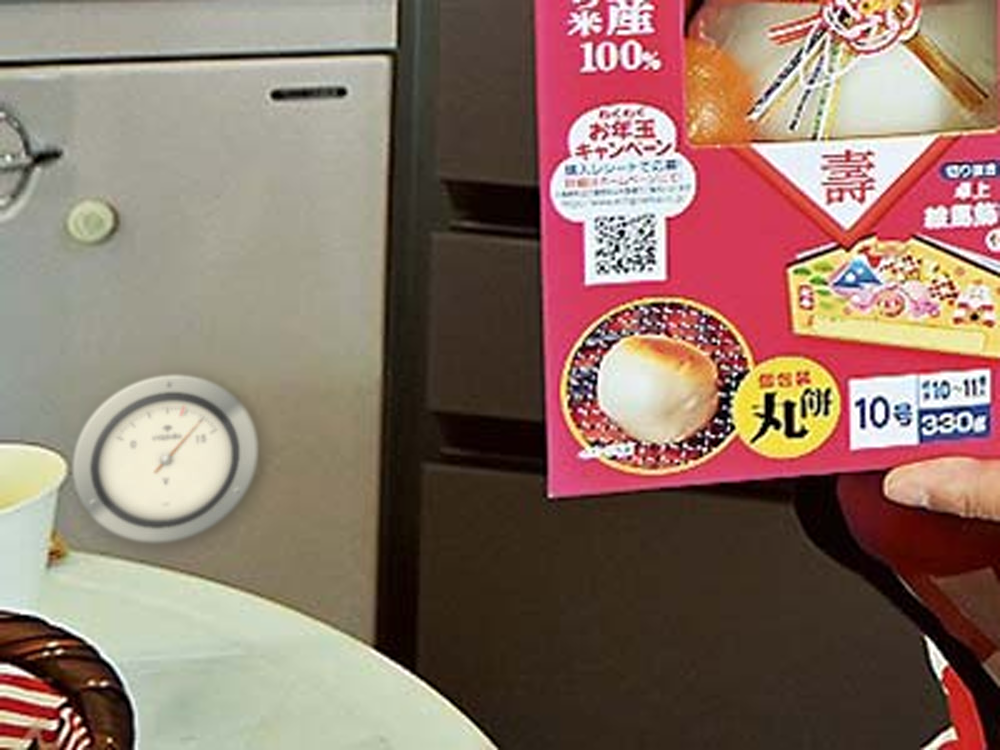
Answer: 12.5,V
